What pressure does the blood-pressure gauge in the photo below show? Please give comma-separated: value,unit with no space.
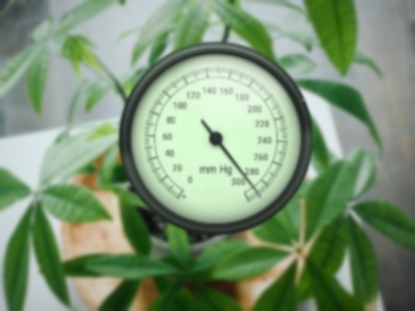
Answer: 290,mmHg
